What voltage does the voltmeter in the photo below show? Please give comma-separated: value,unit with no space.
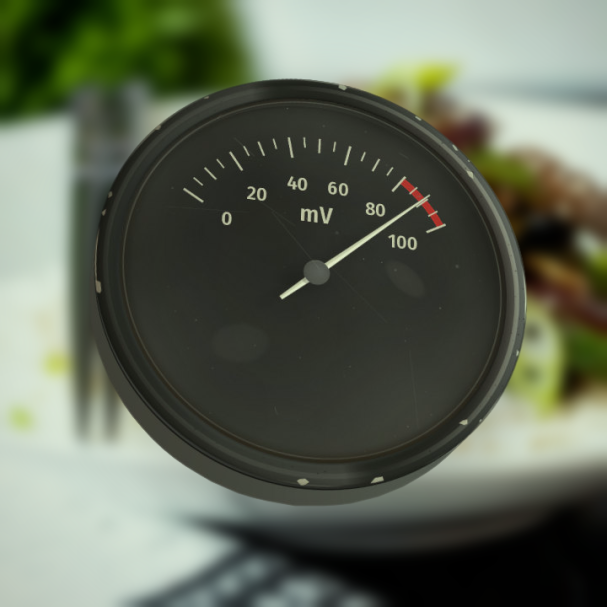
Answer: 90,mV
